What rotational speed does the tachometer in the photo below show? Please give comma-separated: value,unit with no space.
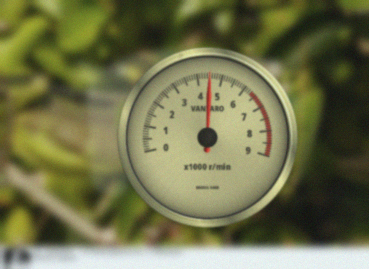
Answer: 4500,rpm
